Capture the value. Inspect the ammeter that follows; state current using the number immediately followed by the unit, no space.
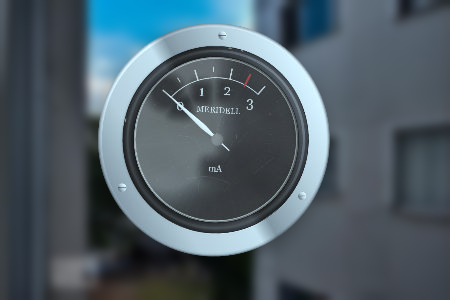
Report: 0mA
